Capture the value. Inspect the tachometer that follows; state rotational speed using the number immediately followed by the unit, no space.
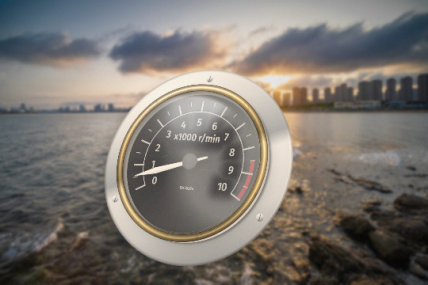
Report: 500rpm
